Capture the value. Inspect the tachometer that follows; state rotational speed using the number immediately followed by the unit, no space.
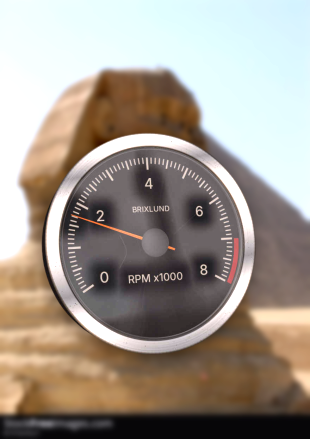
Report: 1700rpm
